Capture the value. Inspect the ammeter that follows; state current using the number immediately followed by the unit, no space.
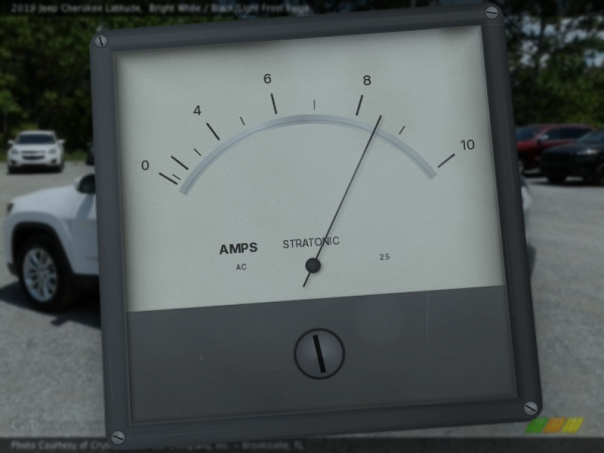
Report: 8.5A
